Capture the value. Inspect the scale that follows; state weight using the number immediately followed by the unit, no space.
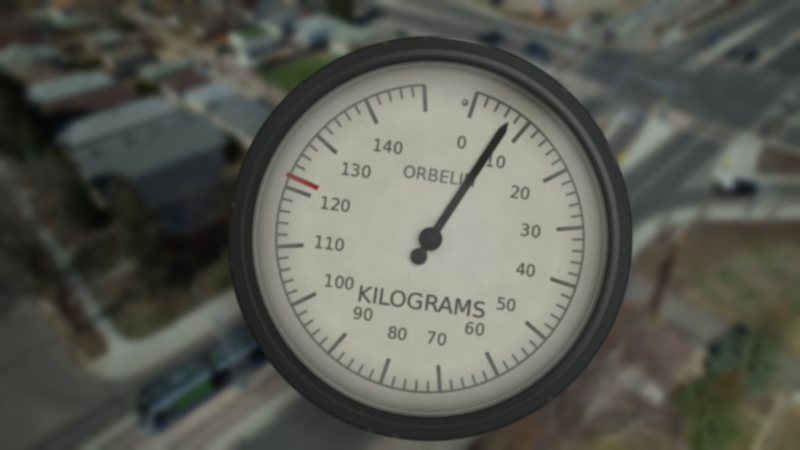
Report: 7kg
